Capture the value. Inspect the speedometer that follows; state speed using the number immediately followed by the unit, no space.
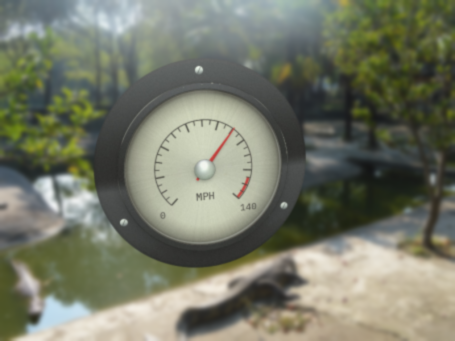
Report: 90mph
